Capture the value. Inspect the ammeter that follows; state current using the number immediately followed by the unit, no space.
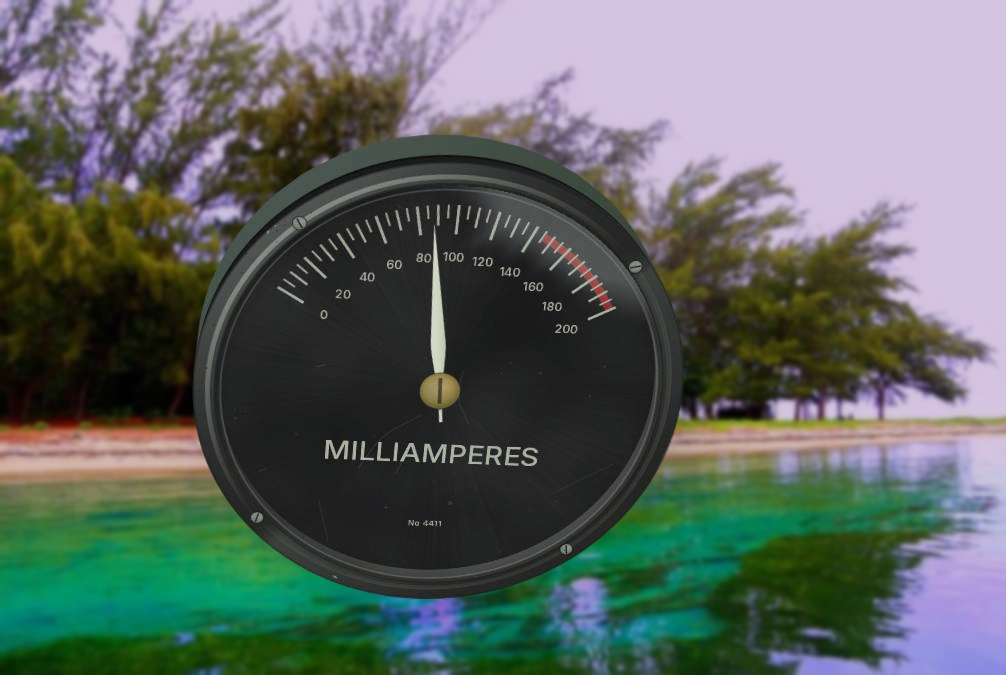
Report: 87.5mA
